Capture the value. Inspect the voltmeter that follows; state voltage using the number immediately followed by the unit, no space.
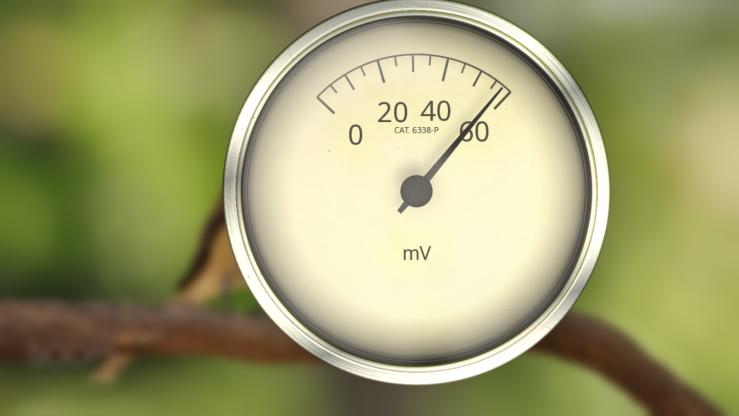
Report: 57.5mV
